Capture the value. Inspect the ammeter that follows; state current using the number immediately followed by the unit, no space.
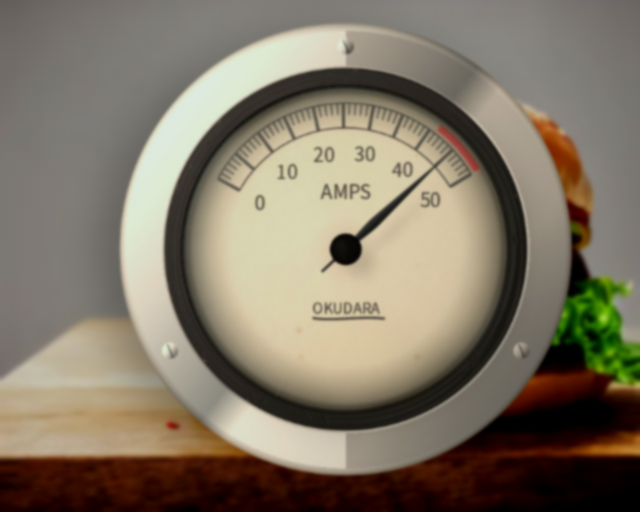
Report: 45A
